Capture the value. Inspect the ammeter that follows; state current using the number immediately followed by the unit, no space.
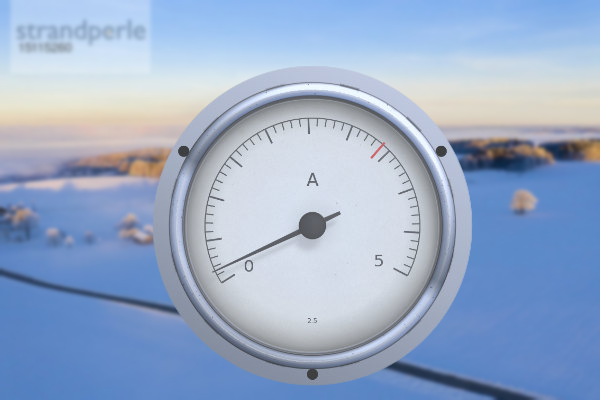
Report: 0.15A
